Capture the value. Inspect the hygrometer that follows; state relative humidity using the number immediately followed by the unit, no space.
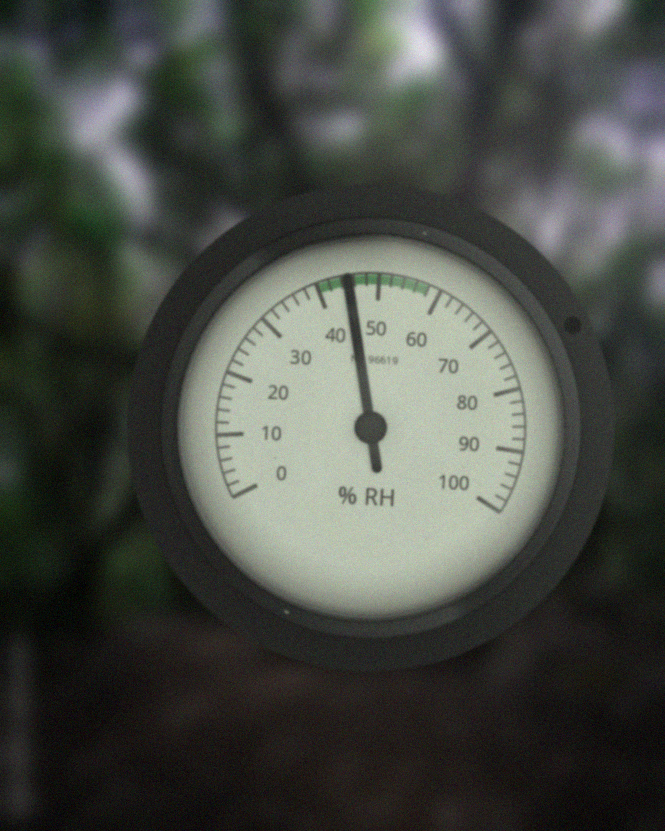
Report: 45%
